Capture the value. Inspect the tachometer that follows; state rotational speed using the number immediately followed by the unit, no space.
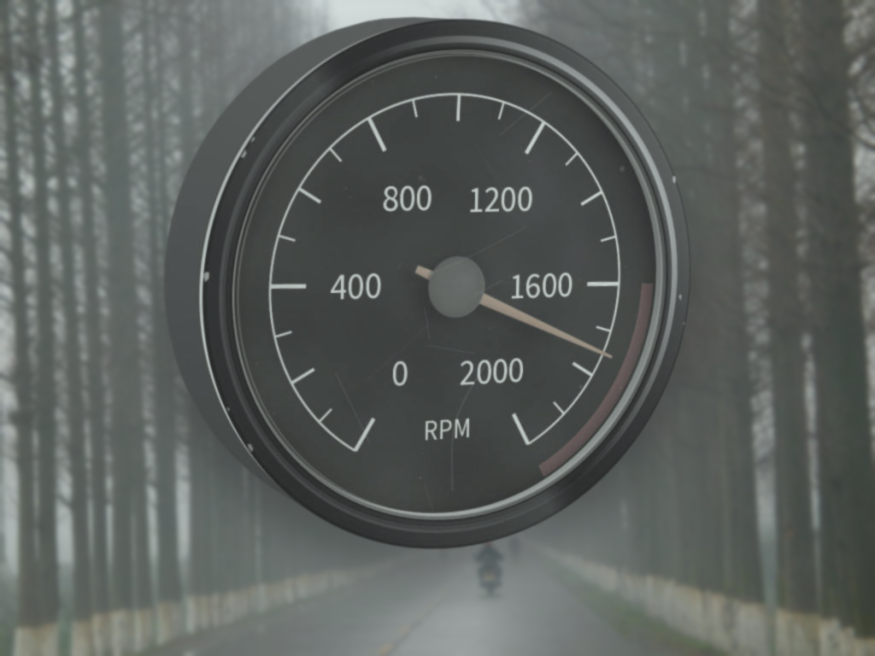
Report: 1750rpm
